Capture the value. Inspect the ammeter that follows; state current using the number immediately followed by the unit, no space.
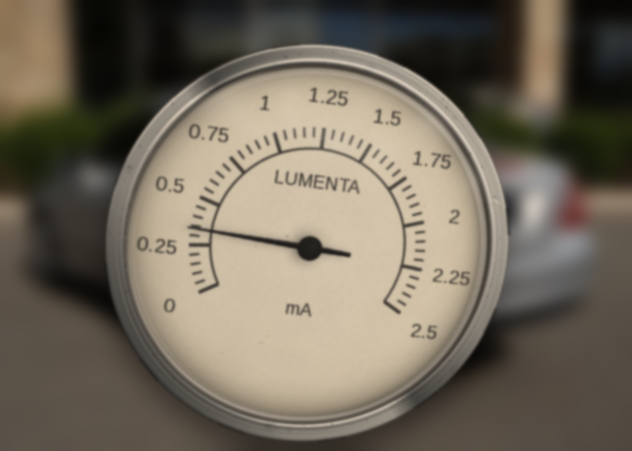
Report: 0.35mA
